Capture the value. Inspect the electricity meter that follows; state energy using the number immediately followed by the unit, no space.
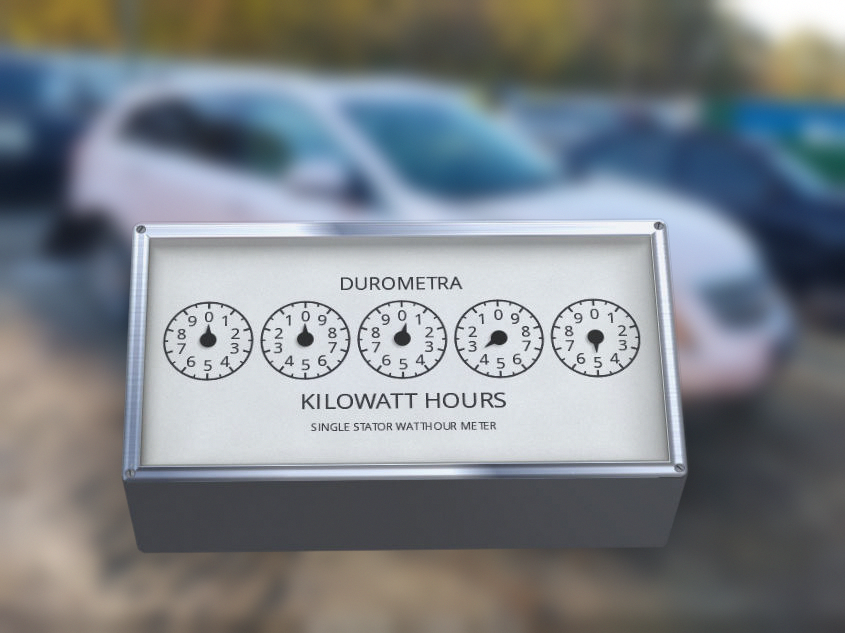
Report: 35kWh
